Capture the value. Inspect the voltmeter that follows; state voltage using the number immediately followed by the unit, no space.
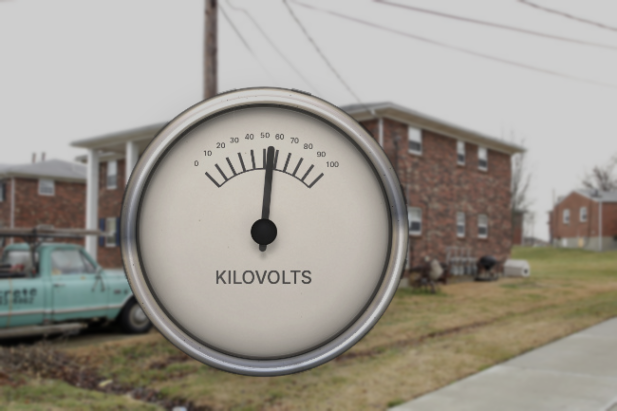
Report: 55kV
